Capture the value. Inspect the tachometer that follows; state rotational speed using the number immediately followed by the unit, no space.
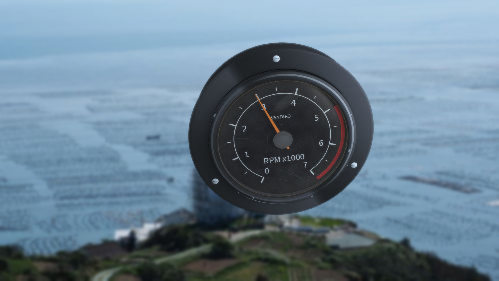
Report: 3000rpm
